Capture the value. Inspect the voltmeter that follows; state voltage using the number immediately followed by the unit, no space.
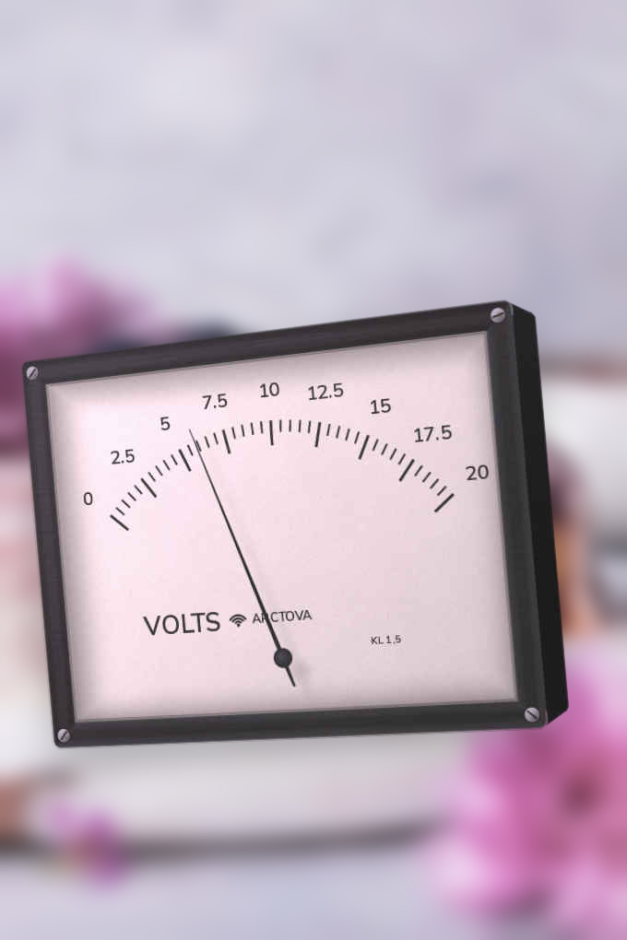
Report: 6V
